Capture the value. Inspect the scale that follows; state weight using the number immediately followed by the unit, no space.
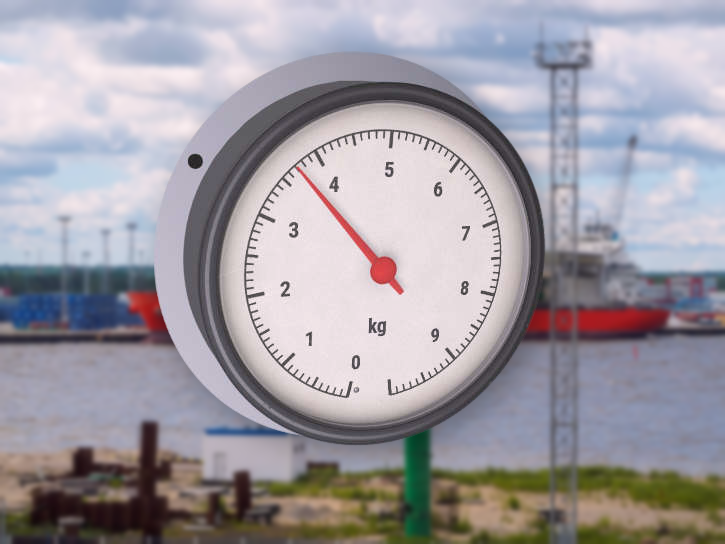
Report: 3.7kg
